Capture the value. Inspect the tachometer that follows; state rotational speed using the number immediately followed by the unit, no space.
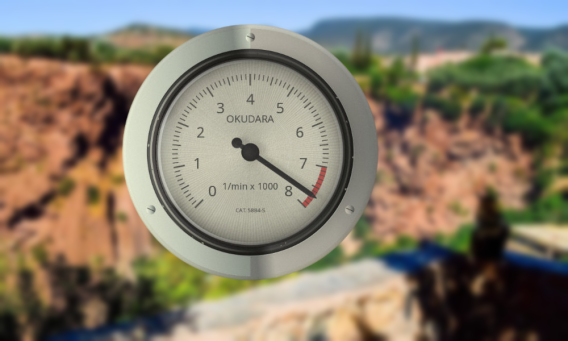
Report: 7700rpm
